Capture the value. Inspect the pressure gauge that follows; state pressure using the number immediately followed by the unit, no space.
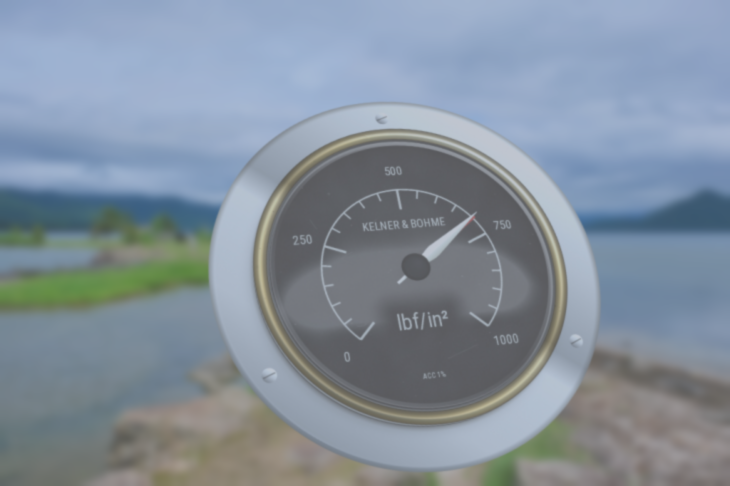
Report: 700psi
